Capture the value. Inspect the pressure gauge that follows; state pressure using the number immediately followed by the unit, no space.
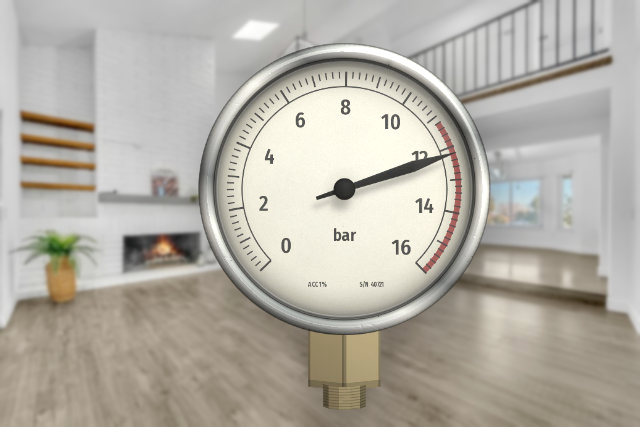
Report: 12.2bar
